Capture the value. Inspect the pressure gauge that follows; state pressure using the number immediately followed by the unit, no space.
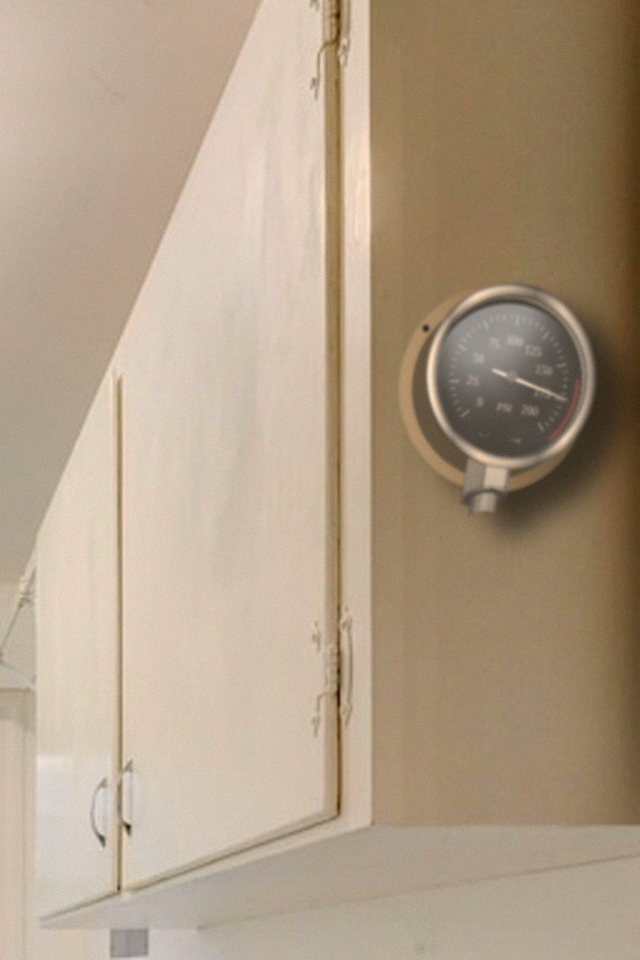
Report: 175psi
